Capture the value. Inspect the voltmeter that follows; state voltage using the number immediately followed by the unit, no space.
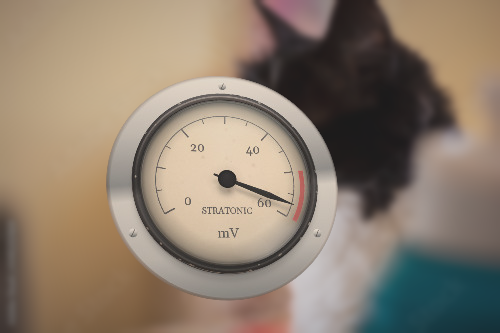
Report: 57.5mV
